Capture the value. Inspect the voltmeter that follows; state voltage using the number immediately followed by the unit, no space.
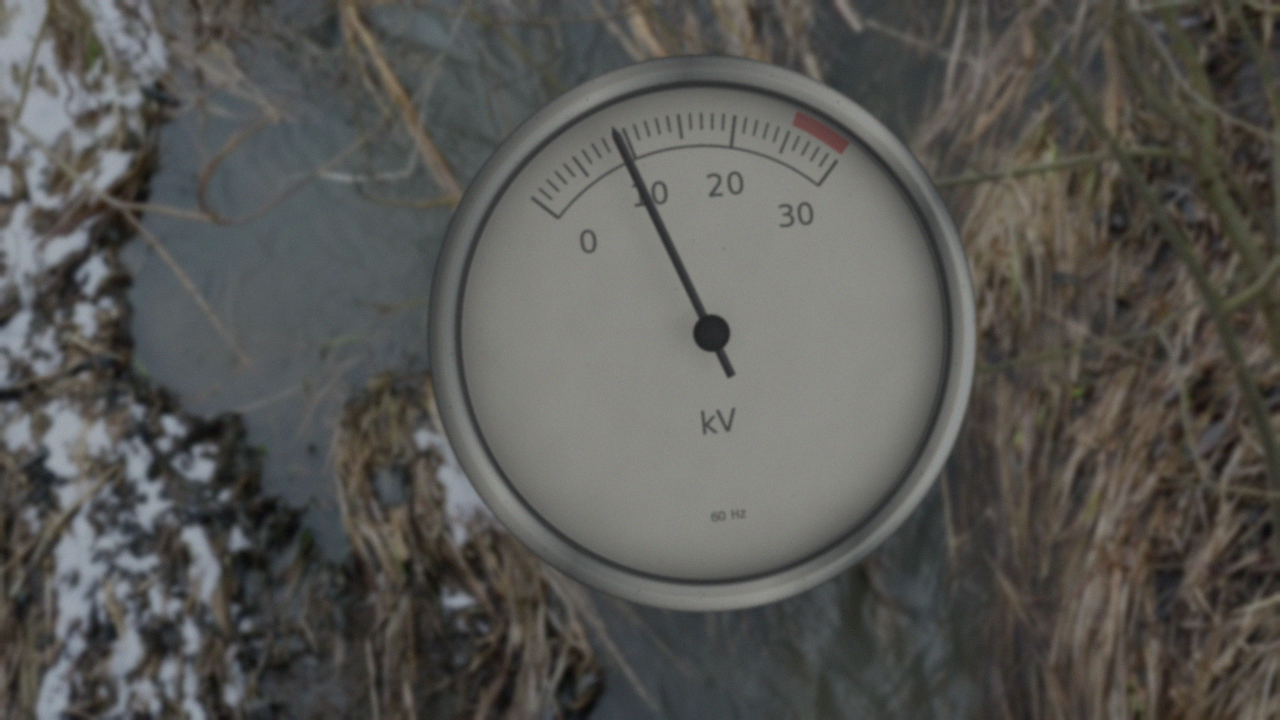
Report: 9kV
